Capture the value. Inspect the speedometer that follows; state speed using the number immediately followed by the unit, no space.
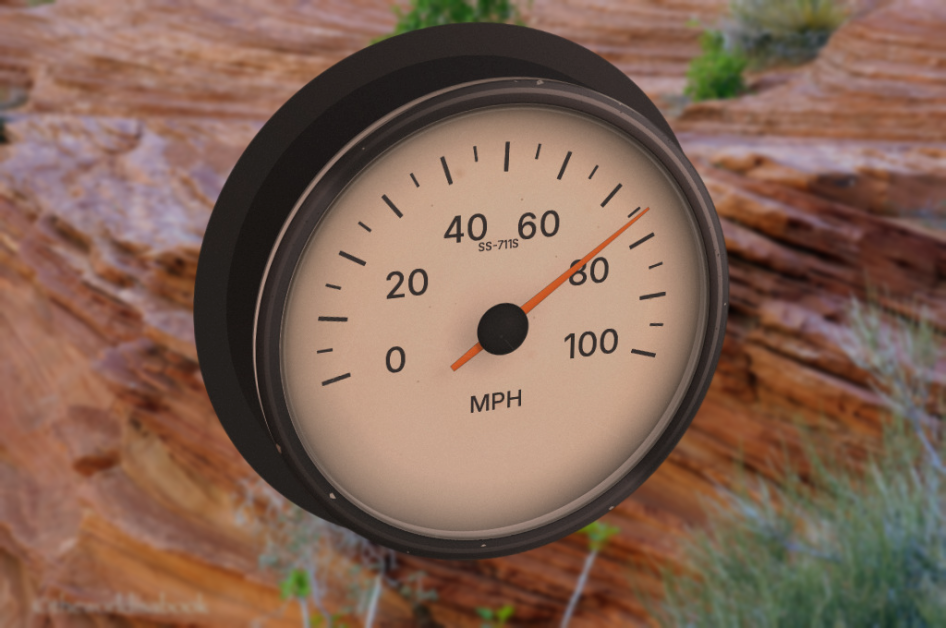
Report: 75mph
